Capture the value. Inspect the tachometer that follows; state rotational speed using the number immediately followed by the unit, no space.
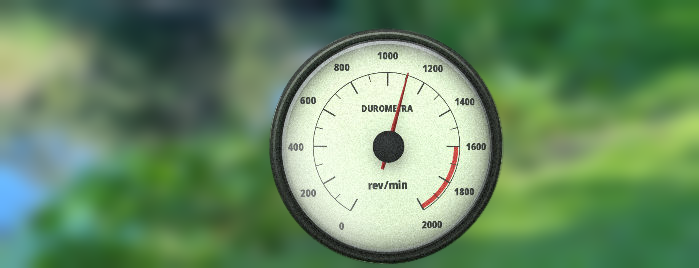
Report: 1100rpm
